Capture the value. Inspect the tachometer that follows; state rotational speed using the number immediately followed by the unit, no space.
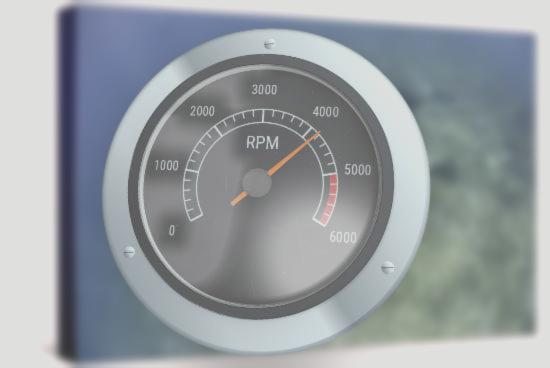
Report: 4200rpm
